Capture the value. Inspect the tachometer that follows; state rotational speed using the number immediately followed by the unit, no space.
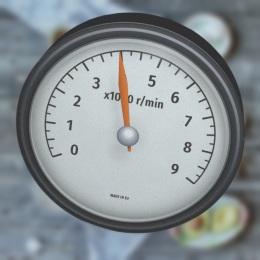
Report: 4000rpm
